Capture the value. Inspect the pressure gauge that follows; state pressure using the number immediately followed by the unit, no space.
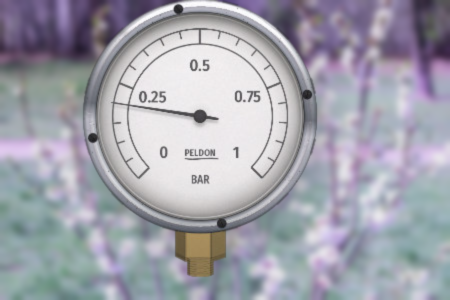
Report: 0.2bar
